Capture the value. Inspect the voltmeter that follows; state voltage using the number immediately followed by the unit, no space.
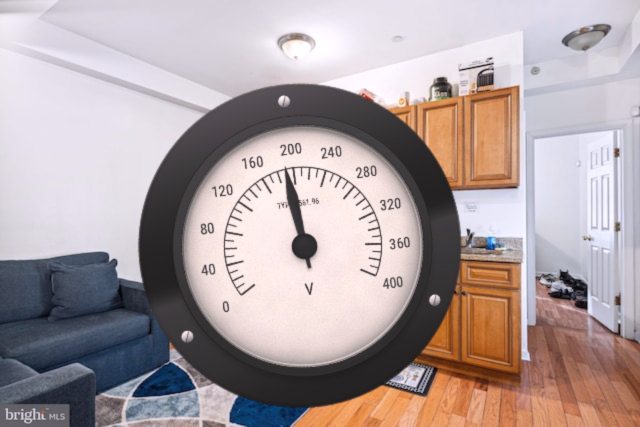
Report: 190V
